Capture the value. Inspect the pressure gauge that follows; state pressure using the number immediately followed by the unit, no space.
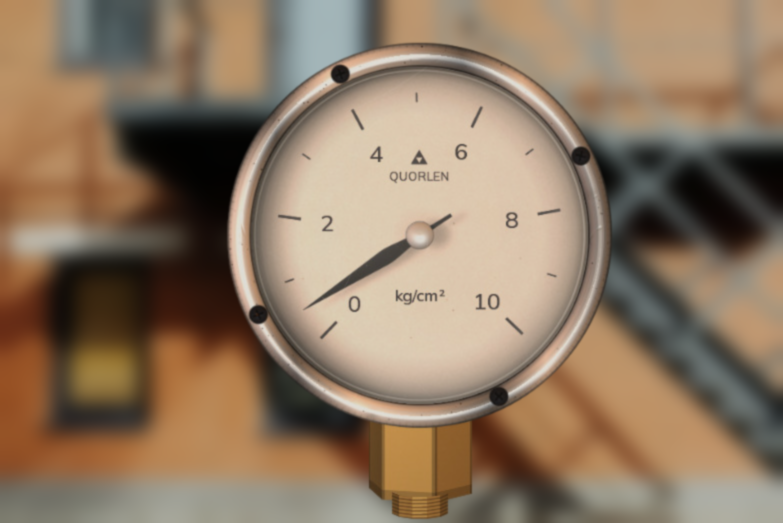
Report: 0.5kg/cm²
